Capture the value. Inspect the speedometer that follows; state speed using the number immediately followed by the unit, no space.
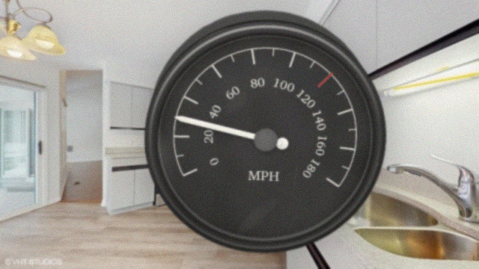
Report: 30mph
